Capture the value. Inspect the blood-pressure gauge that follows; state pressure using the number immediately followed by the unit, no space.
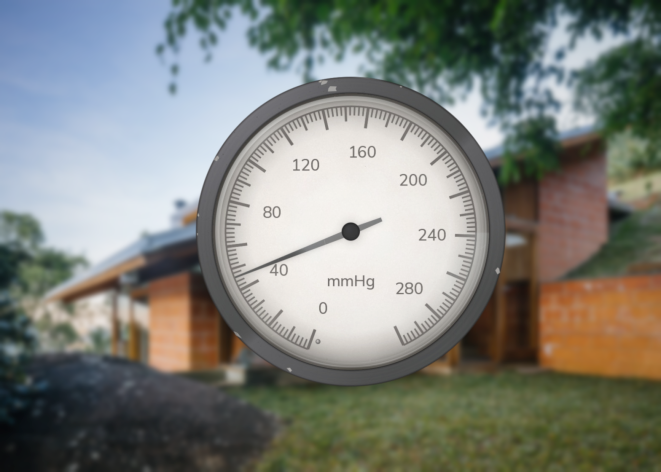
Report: 46mmHg
